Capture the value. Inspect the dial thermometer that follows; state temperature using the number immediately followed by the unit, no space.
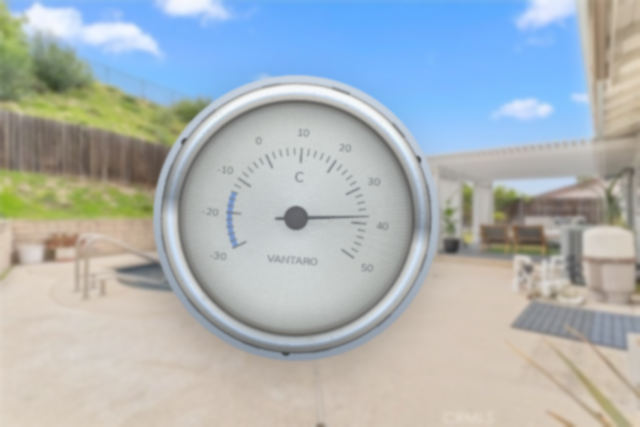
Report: 38°C
